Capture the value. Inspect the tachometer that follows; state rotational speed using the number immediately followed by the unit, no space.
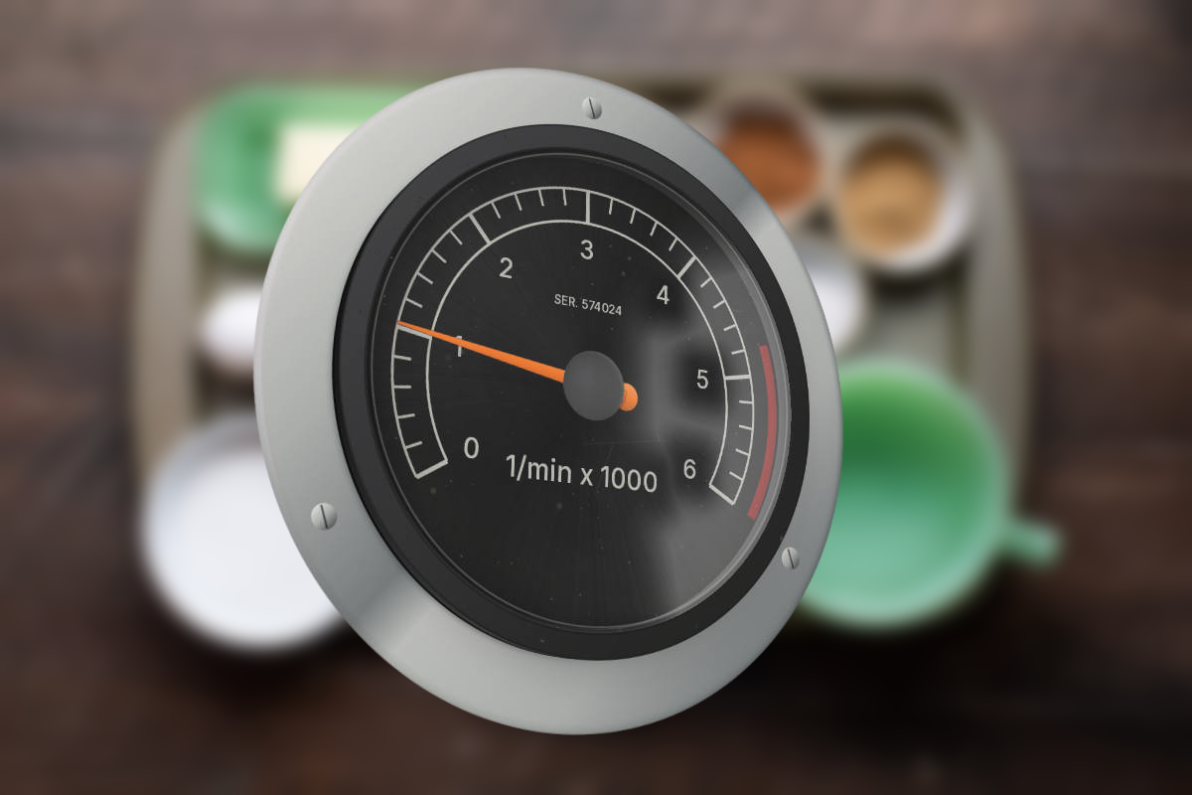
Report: 1000rpm
